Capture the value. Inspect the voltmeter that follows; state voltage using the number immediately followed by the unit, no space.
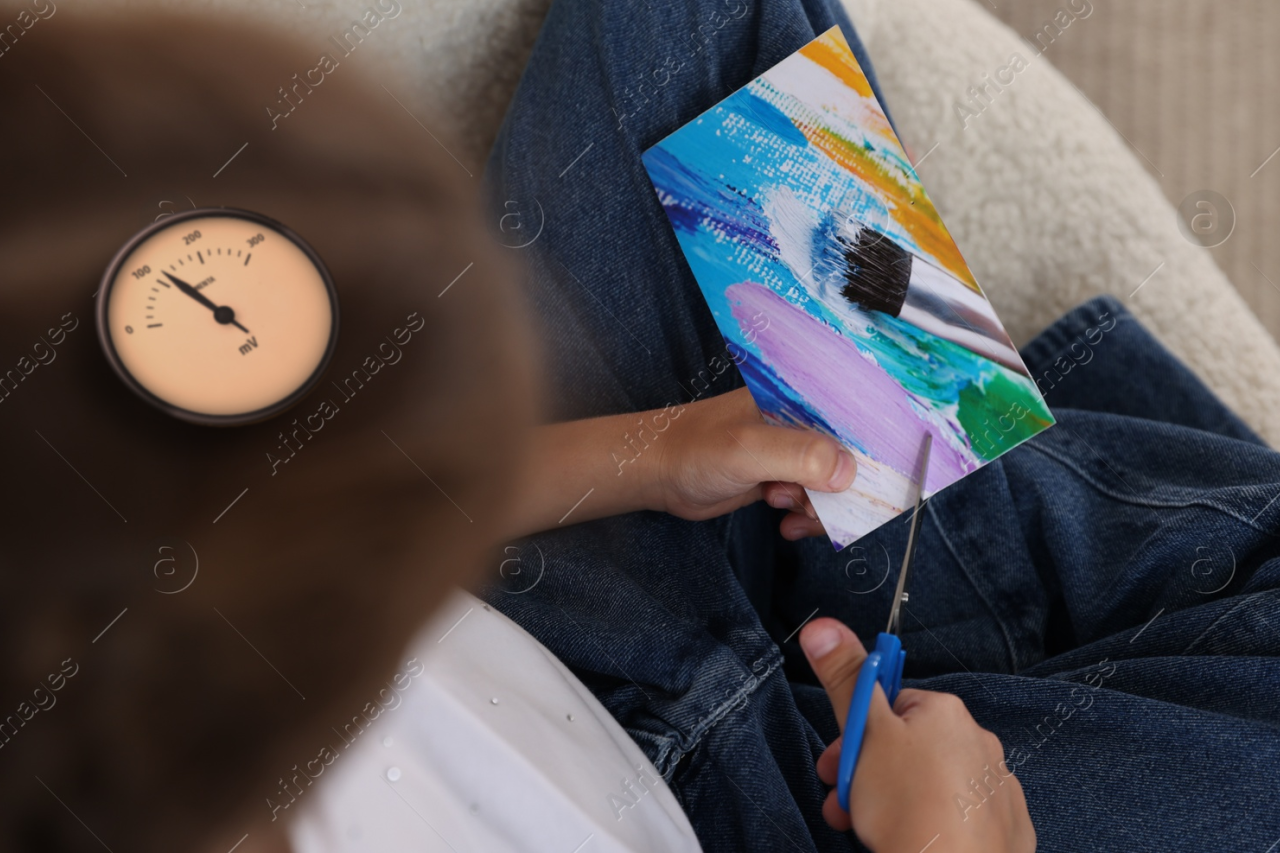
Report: 120mV
